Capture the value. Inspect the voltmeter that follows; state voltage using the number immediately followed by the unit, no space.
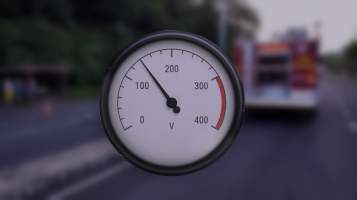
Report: 140V
